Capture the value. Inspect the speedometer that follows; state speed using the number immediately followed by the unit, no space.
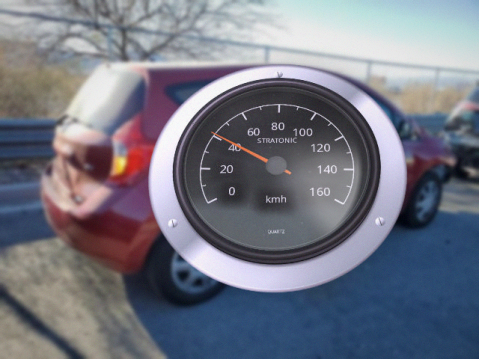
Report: 40km/h
